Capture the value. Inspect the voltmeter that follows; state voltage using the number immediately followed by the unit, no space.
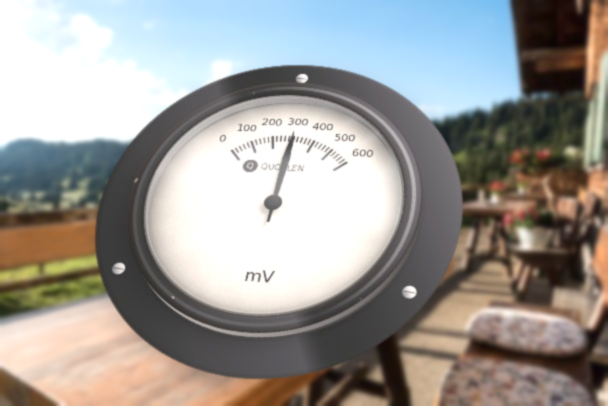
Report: 300mV
